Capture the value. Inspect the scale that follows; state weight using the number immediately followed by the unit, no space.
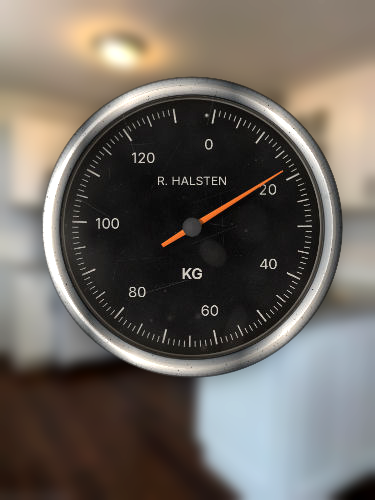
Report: 18kg
